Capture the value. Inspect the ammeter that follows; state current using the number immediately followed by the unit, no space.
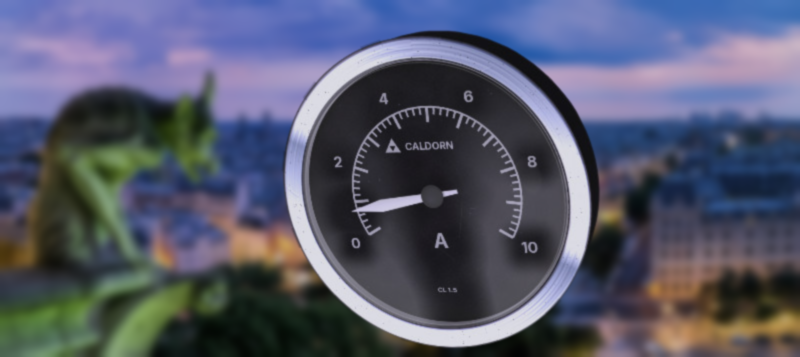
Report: 0.8A
